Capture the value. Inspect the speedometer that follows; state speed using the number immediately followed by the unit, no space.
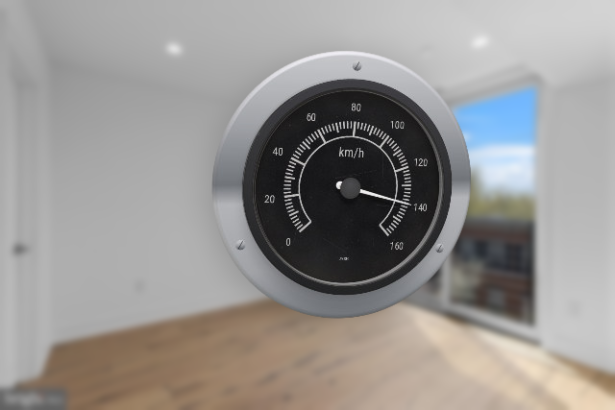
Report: 140km/h
